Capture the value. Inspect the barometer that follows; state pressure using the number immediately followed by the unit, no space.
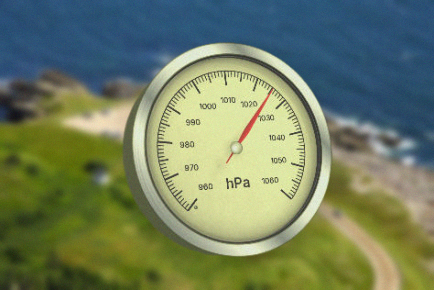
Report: 1025hPa
